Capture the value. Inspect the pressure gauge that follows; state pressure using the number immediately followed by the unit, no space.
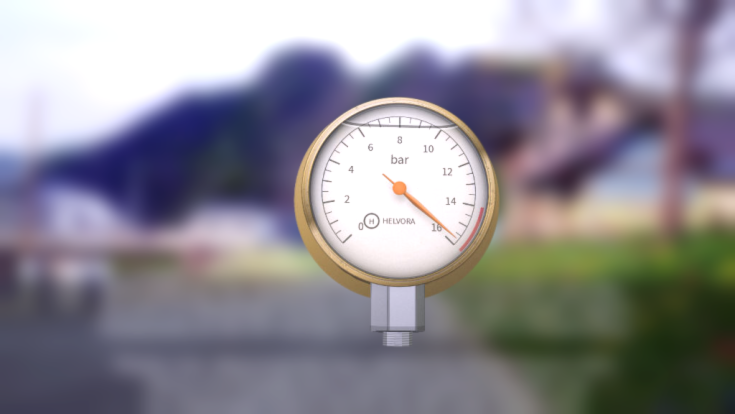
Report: 15.75bar
